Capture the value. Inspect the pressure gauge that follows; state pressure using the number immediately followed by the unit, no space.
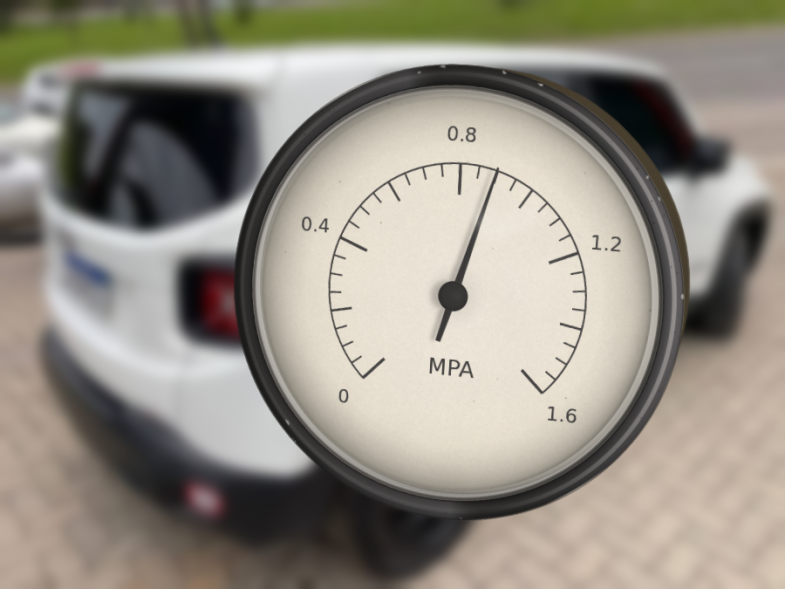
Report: 0.9MPa
